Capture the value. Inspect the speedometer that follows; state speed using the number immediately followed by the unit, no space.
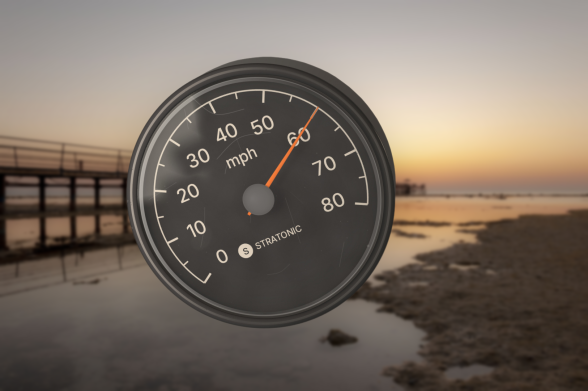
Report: 60mph
